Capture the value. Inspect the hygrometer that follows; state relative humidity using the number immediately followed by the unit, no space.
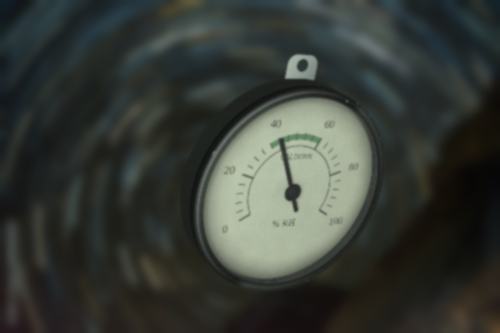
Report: 40%
